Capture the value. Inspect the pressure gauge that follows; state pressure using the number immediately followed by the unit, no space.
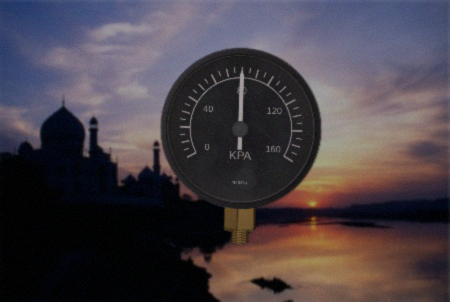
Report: 80kPa
